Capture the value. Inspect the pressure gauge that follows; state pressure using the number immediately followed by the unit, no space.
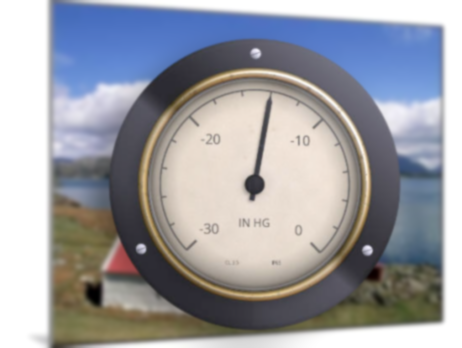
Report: -14inHg
